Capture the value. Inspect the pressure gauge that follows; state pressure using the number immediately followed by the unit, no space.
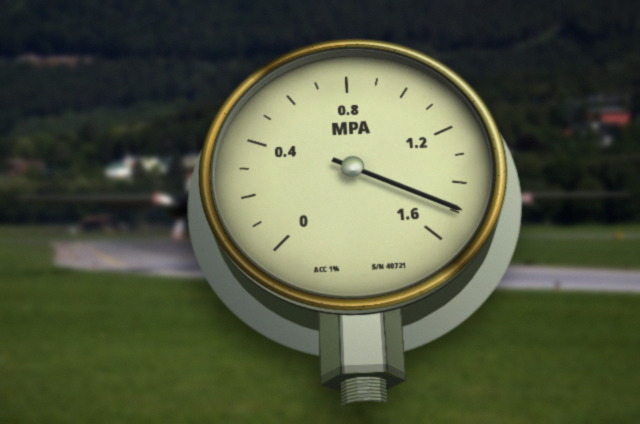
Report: 1.5MPa
